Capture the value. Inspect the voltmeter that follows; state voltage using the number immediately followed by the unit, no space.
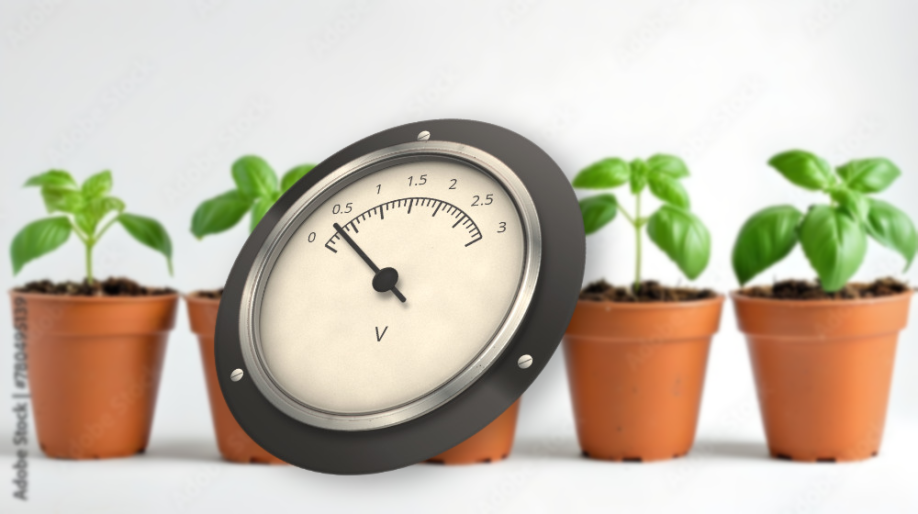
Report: 0.3V
